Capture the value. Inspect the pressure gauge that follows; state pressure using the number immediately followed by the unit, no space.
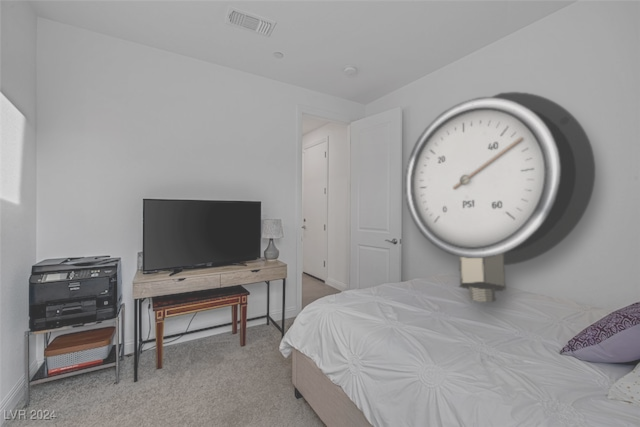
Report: 44psi
